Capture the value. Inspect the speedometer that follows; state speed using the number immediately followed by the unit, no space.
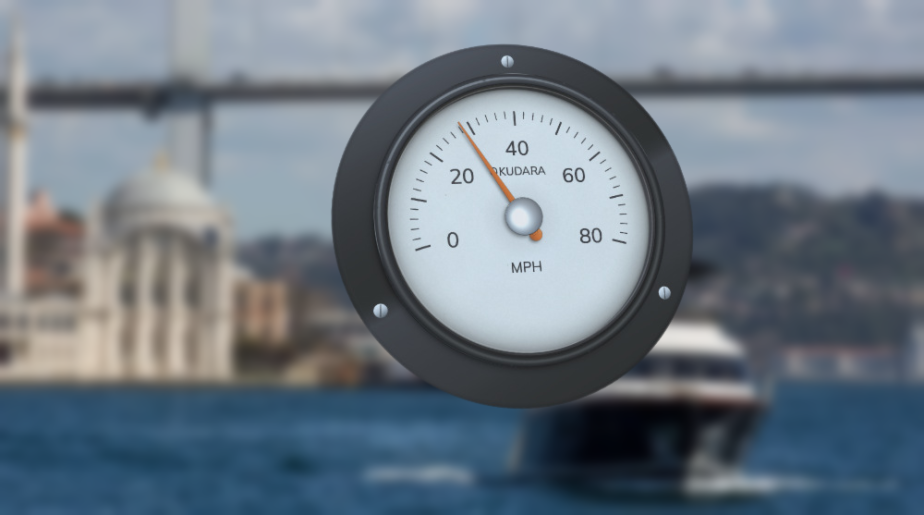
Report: 28mph
